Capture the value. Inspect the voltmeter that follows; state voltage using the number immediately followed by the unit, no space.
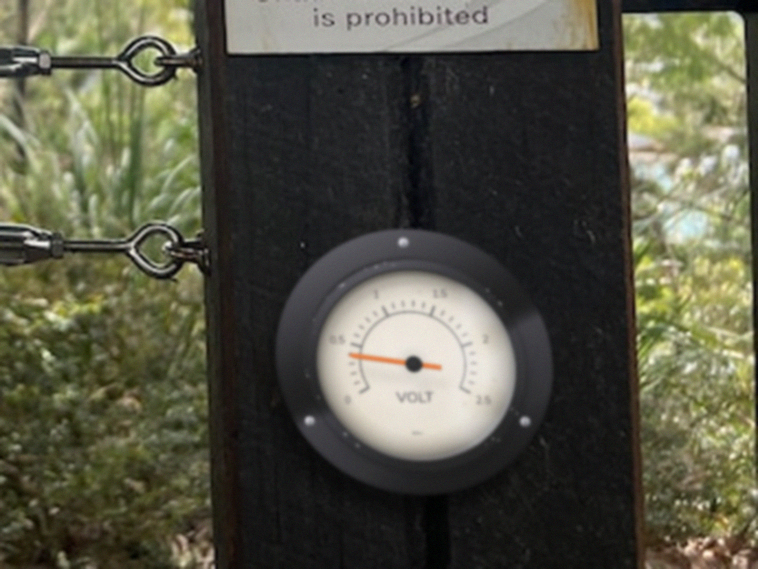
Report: 0.4V
